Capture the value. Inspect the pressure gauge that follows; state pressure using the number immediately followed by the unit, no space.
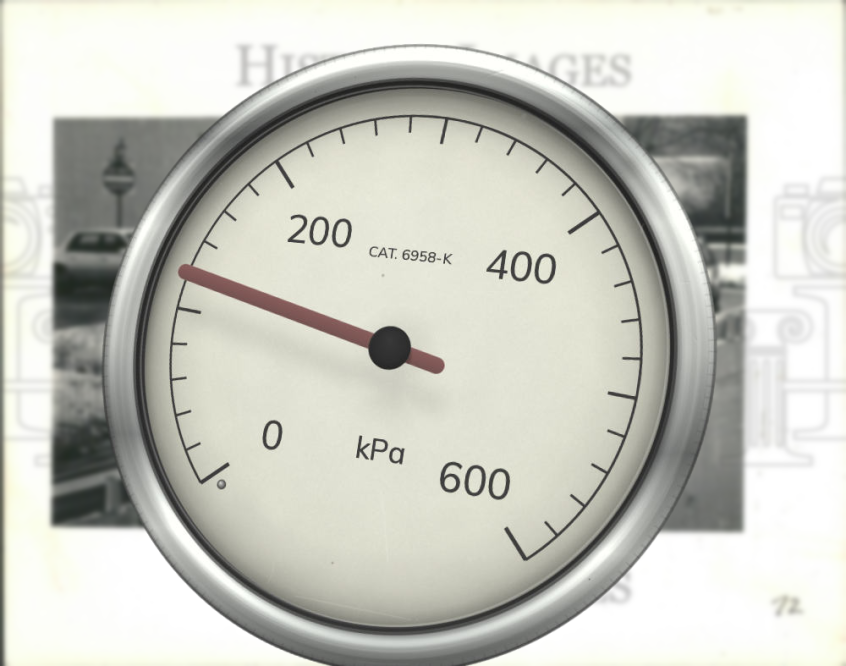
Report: 120kPa
